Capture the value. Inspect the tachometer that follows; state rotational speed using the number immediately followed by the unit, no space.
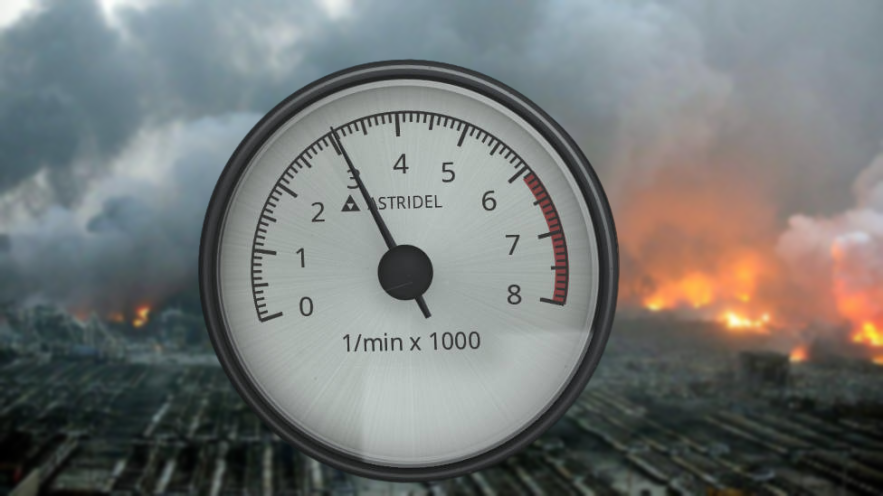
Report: 3100rpm
